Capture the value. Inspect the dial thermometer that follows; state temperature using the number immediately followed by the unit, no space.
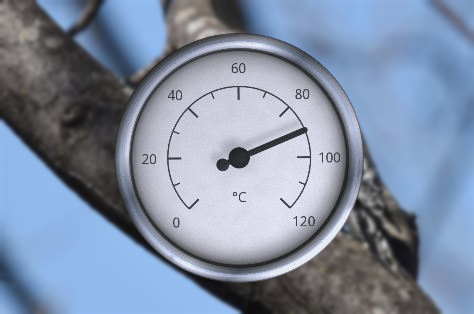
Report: 90°C
